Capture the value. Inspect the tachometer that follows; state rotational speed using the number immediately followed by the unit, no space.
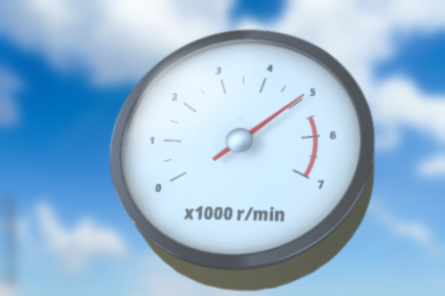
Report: 5000rpm
